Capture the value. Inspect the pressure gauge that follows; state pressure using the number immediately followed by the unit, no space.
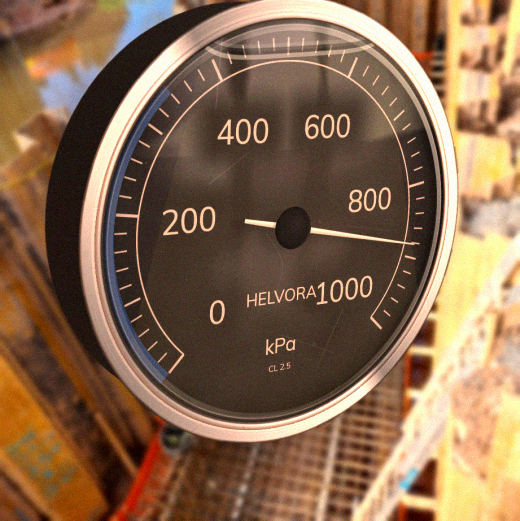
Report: 880kPa
